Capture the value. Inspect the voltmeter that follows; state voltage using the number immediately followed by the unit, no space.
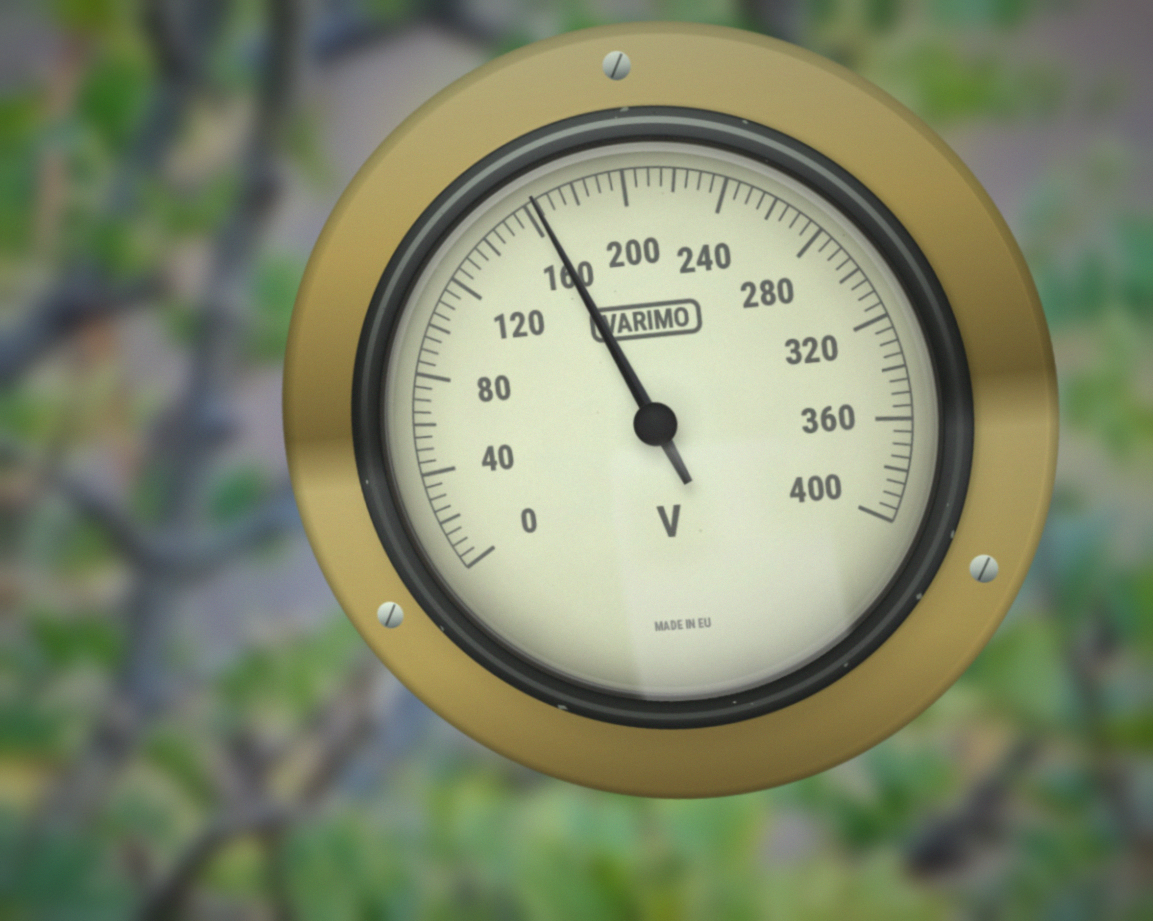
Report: 165V
